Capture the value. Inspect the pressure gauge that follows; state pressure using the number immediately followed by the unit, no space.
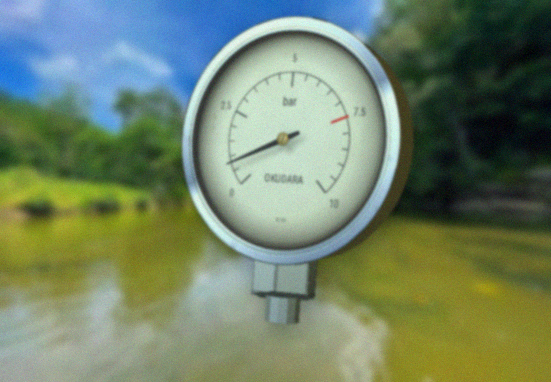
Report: 0.75bar
